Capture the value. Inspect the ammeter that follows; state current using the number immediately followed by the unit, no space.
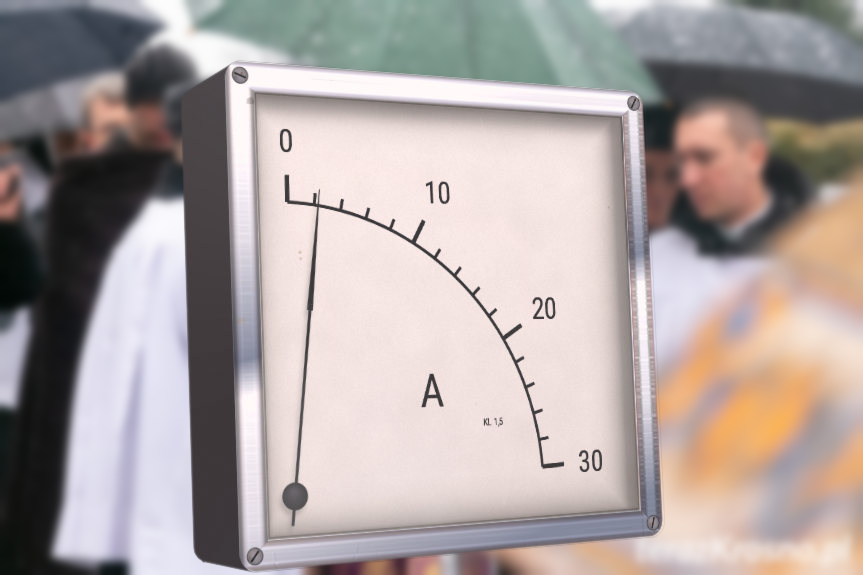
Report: 2A
